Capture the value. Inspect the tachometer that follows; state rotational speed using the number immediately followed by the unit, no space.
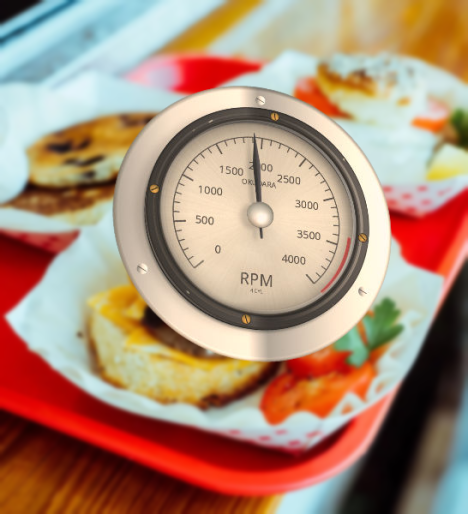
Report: 1900rpm
